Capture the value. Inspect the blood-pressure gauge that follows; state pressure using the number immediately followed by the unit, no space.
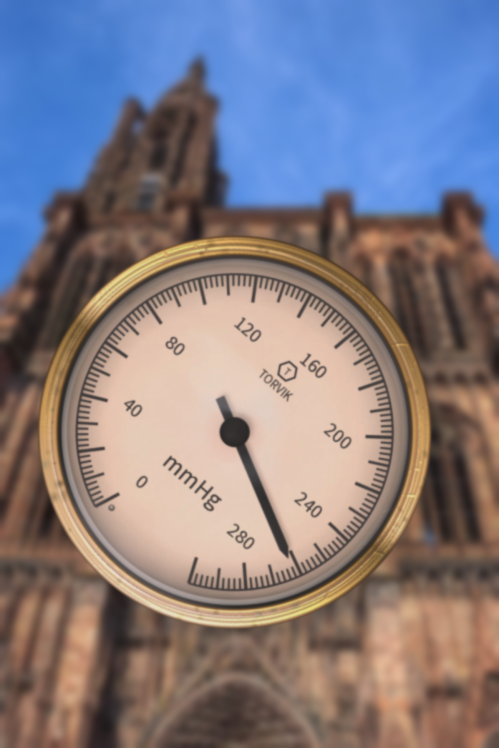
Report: 262mmHg
